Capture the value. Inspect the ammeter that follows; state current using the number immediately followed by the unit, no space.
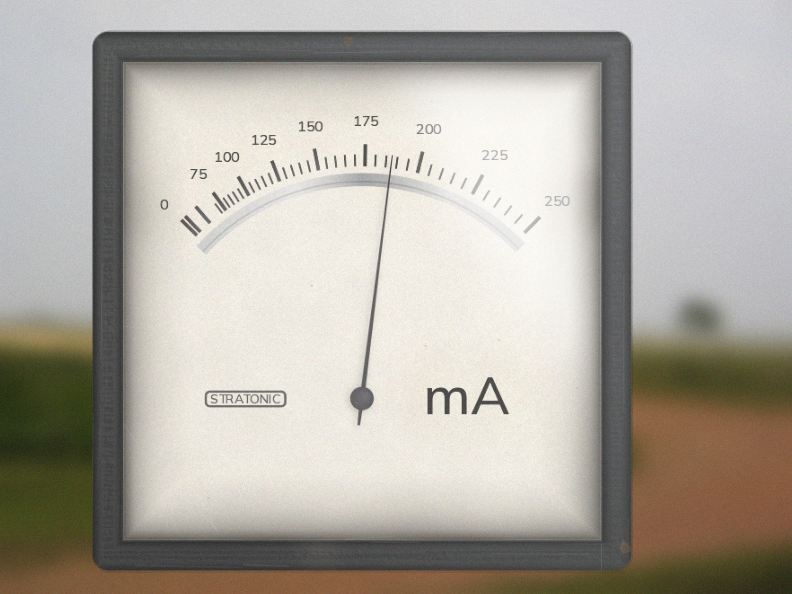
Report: 187.5mA
